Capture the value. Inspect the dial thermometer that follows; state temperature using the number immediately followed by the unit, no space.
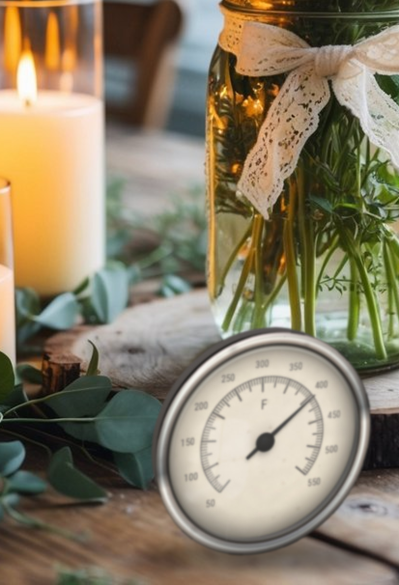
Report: 400°F
